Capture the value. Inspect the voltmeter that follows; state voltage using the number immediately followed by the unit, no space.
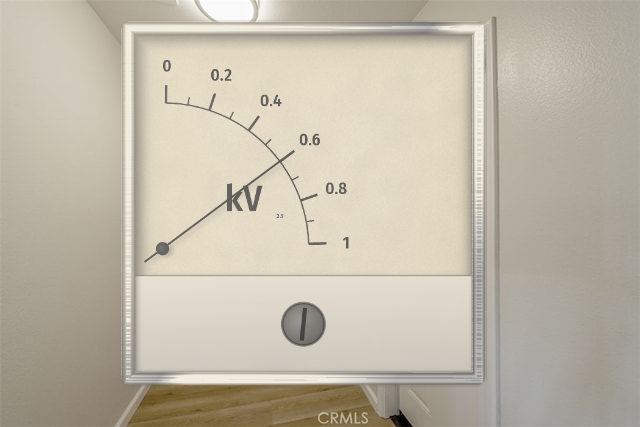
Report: 0.6kV
